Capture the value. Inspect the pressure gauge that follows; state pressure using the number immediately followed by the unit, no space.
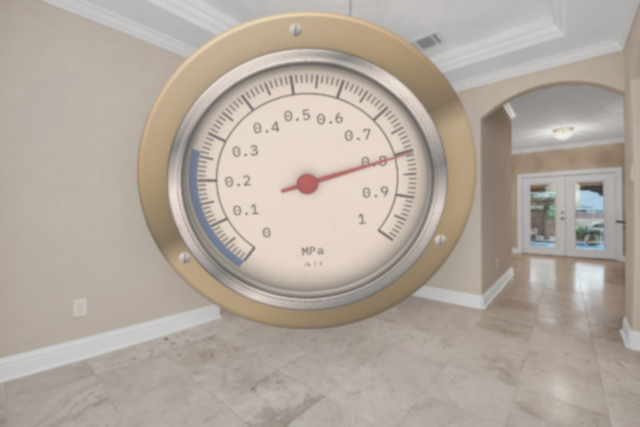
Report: 0.8MPa
